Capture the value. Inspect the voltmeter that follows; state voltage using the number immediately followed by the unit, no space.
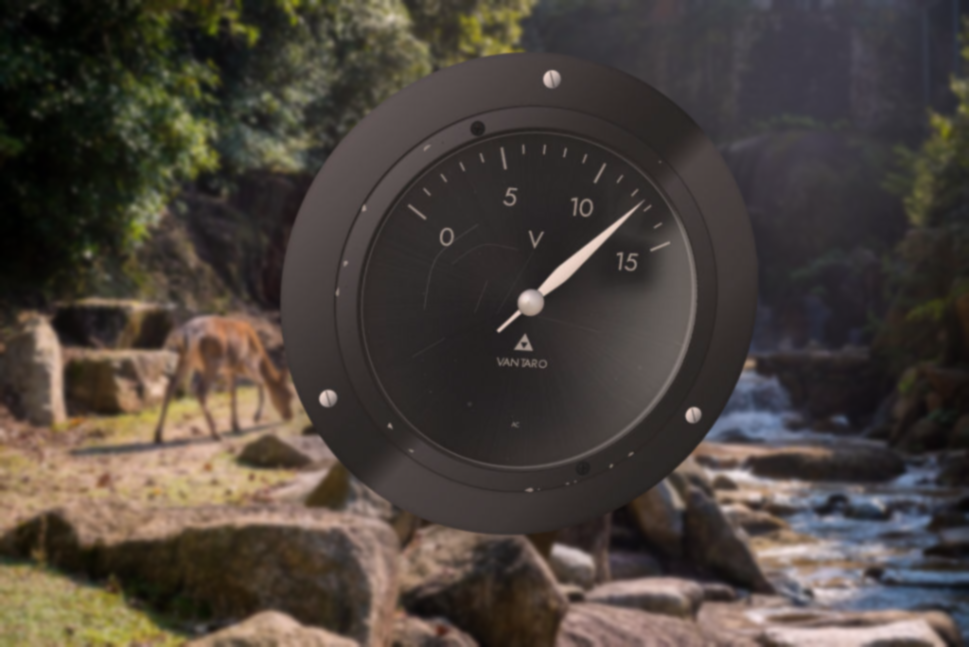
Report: 12.5V
